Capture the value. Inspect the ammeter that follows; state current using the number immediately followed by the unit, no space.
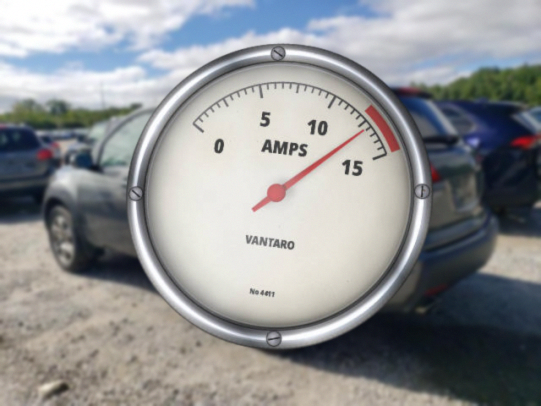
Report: 13A
